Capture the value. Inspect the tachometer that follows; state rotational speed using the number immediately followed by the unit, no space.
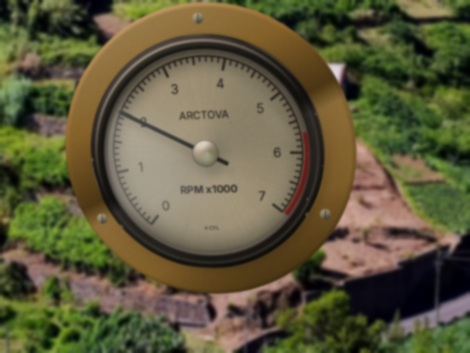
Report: 2000rpm
